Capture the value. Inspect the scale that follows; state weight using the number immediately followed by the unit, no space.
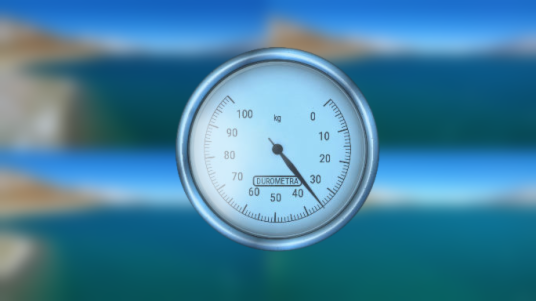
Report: 35kg
